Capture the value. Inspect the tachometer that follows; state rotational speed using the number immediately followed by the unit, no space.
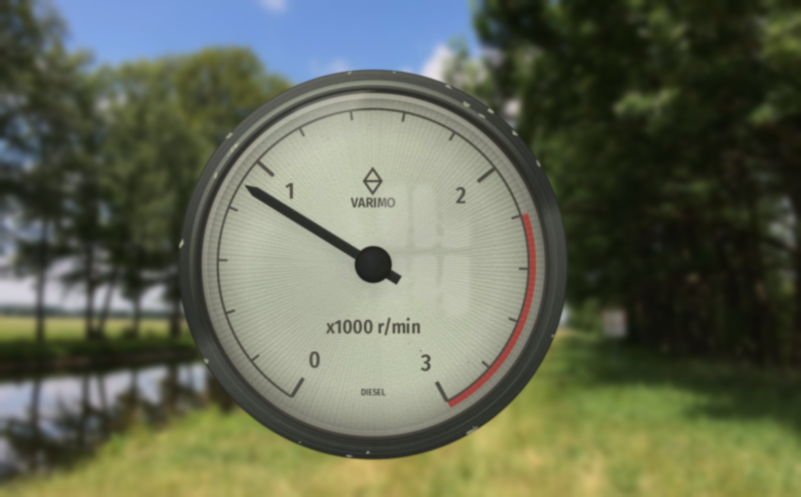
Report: 900rpm
